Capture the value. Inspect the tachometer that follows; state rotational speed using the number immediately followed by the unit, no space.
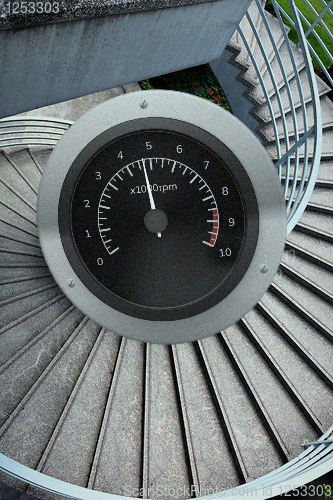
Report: 4750rpm
